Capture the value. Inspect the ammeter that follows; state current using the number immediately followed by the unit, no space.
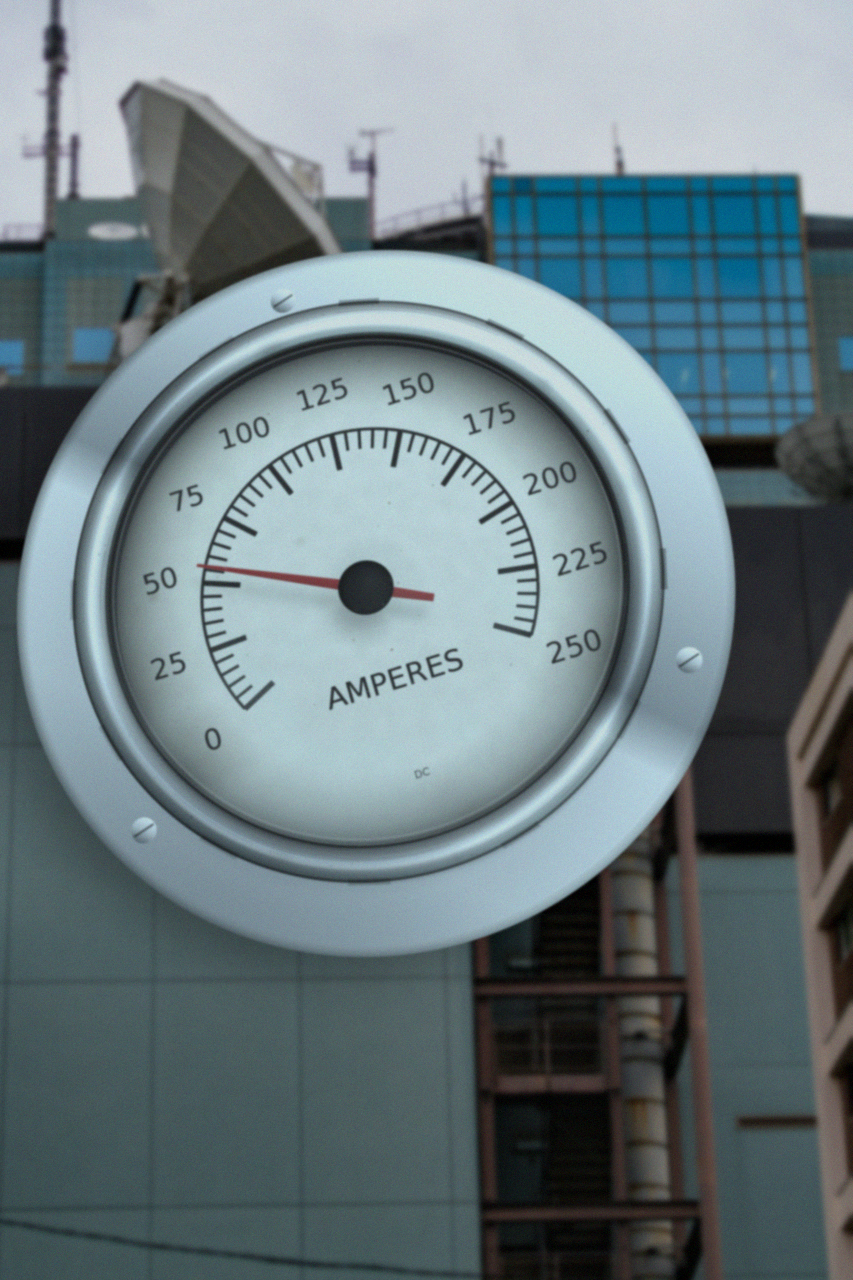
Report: 55A
